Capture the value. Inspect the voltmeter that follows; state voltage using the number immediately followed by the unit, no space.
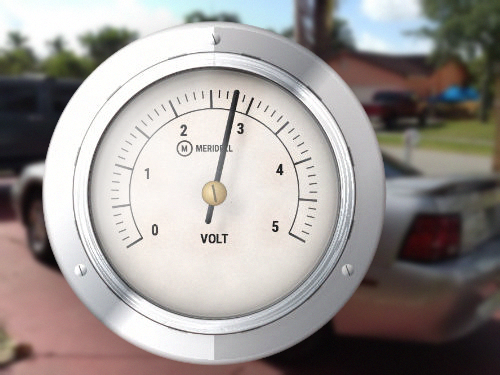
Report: 2.8V
